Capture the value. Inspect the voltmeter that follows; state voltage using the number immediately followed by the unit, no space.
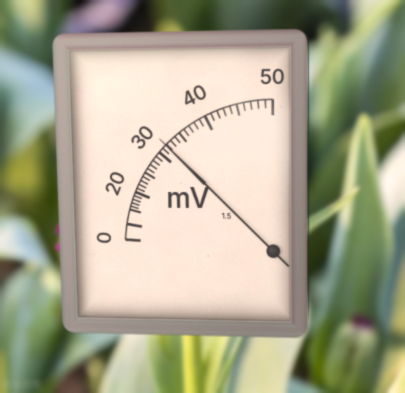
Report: 32mV
